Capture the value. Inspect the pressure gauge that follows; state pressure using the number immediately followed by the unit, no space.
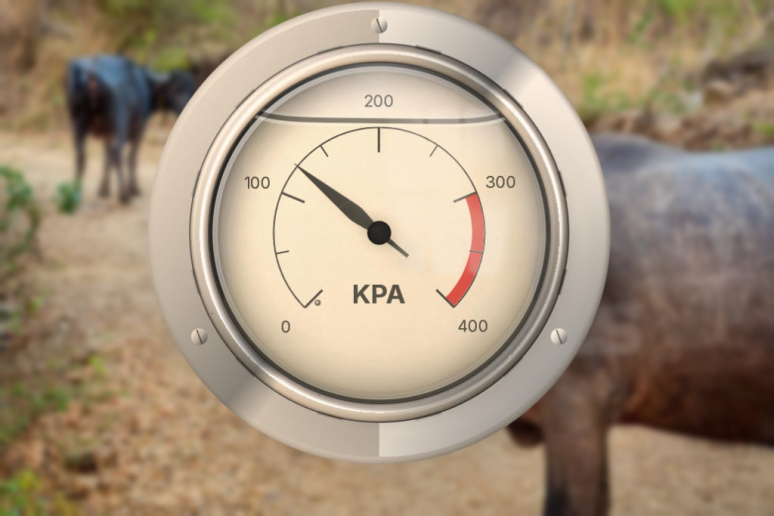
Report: 125kPa
